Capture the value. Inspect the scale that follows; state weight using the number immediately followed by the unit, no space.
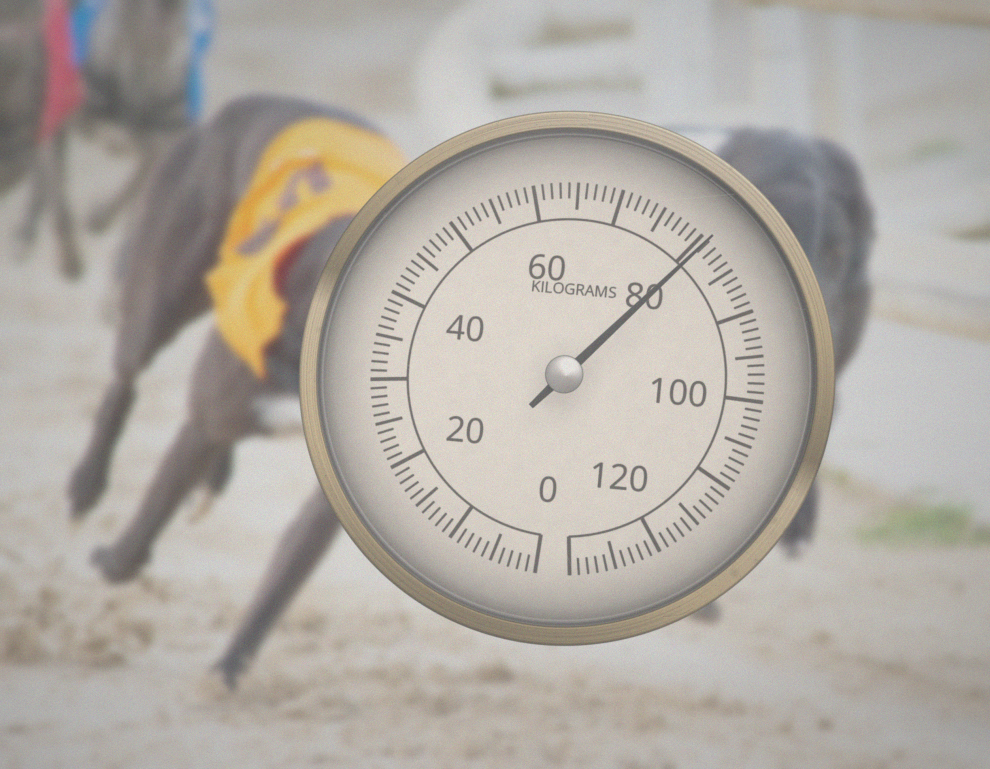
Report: 81kg
